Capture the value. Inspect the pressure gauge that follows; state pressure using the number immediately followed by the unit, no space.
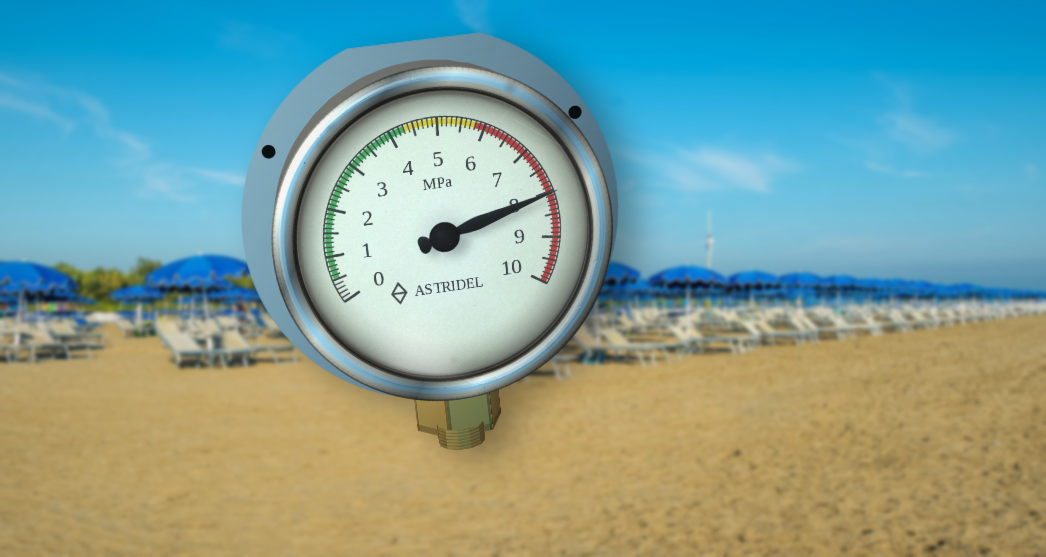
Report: 8MPa
